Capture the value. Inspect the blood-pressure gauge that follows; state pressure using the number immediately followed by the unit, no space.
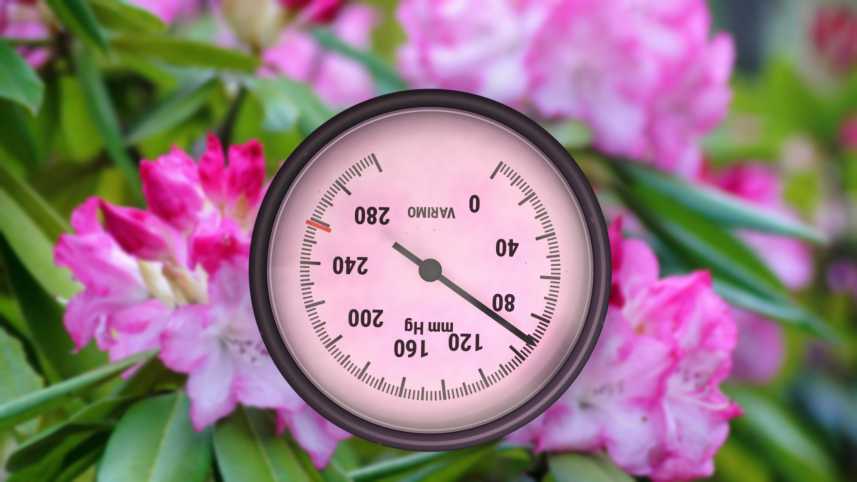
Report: 92mmHg
